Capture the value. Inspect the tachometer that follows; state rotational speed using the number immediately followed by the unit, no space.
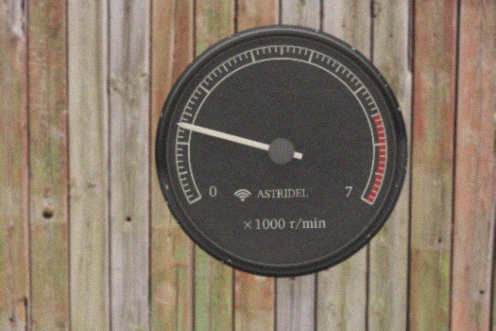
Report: 1300rpm
